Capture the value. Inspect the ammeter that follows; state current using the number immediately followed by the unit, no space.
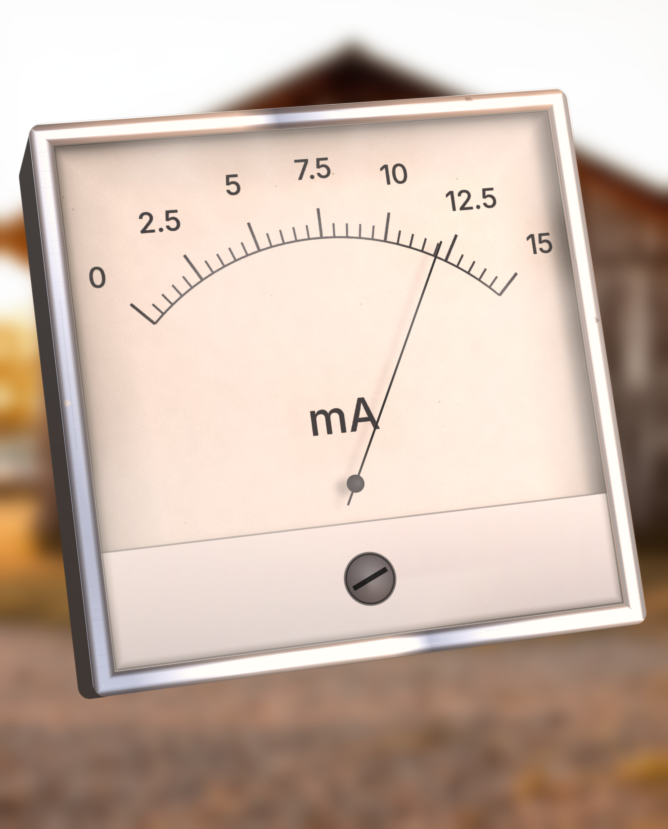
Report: 12mA
